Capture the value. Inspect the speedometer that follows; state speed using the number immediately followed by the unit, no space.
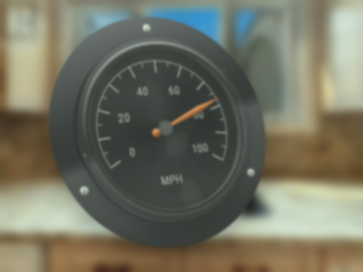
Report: 77.5mph
